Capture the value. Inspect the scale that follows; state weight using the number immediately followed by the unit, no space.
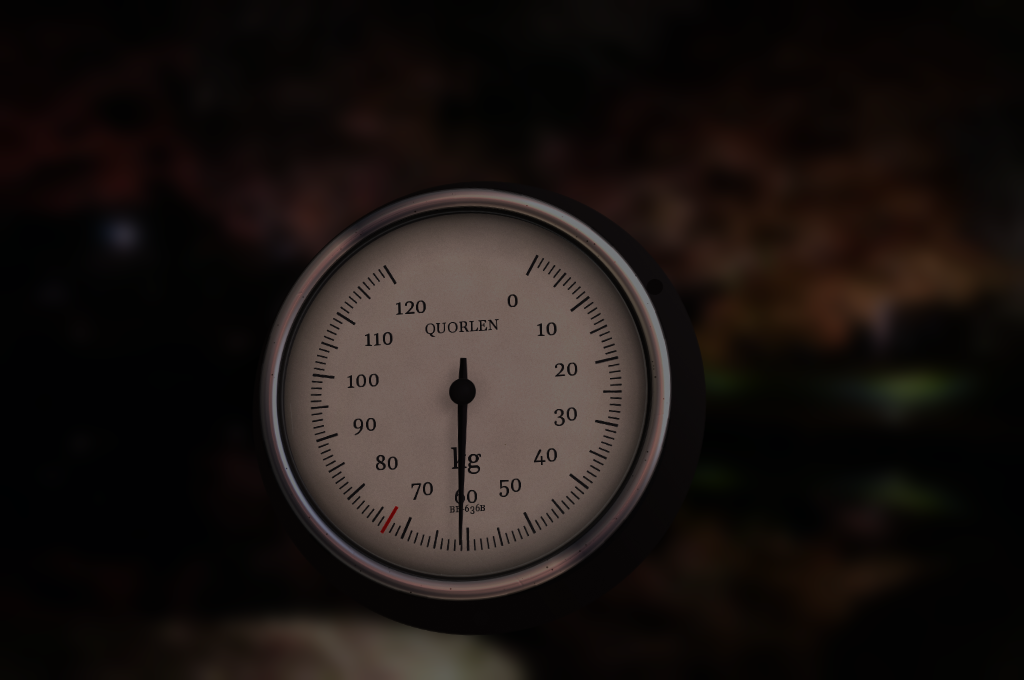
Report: 61kg
